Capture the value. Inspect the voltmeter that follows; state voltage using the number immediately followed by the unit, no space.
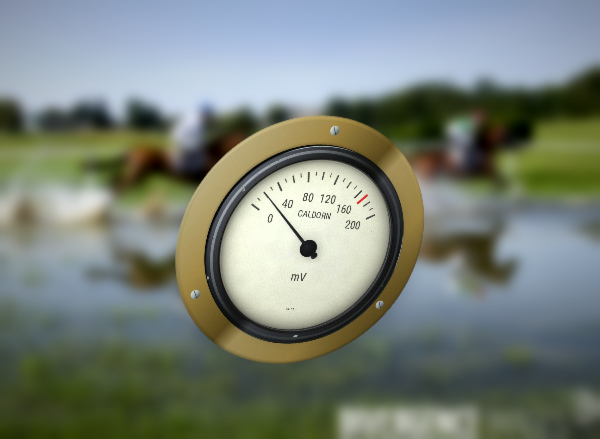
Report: 20mV
